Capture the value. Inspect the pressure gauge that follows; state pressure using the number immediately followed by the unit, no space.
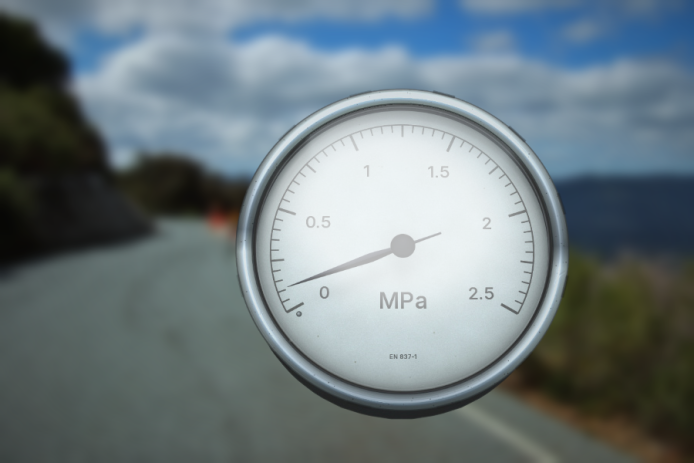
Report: 0.1MPa
